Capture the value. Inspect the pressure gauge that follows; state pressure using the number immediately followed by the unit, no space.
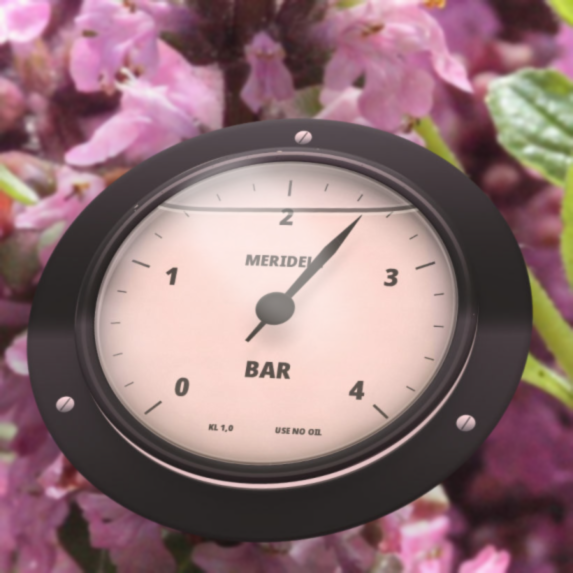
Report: 2.5bar
